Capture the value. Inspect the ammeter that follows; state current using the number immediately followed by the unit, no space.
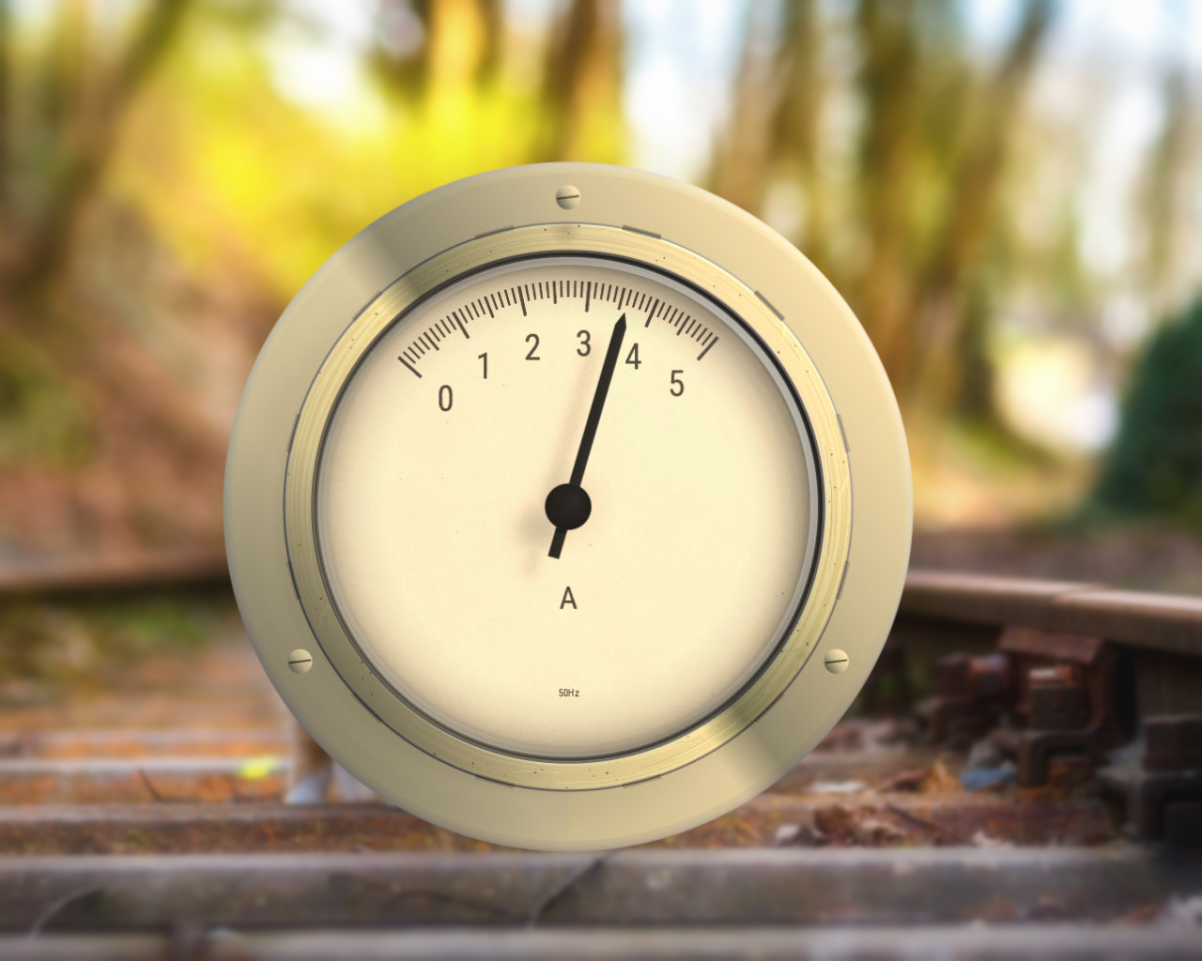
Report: 3.6A
